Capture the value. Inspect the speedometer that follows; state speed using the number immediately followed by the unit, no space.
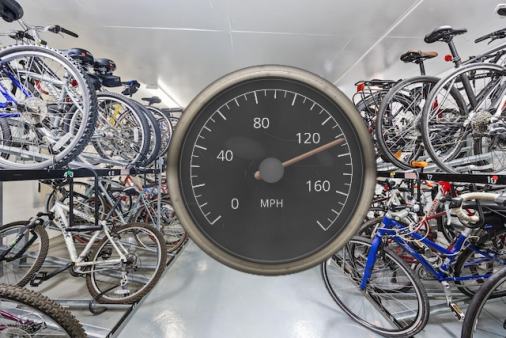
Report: 132.5mph
